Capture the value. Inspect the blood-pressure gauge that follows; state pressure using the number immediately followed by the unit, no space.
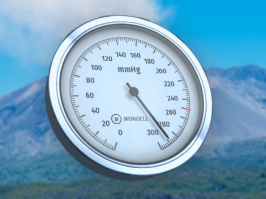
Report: 290mmHg
